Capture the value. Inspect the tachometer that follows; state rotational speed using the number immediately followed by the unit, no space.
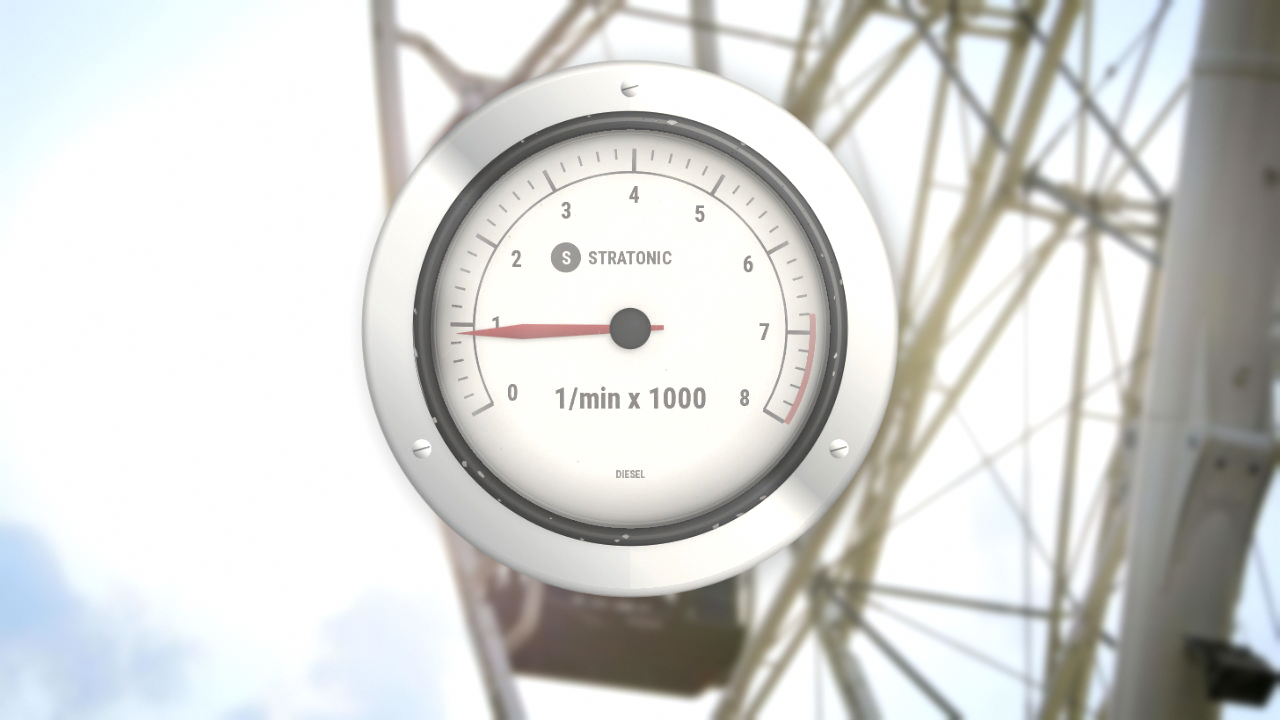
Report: 900rpm
